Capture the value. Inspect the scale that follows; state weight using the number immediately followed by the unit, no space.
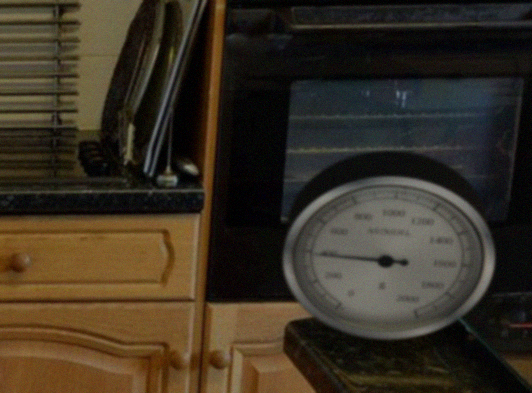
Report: 400g
